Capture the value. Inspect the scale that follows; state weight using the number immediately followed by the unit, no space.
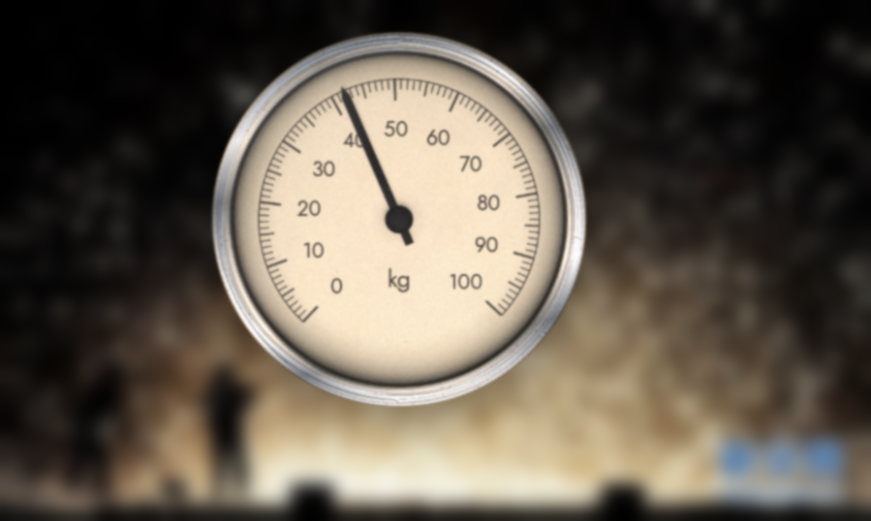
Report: 42kg
